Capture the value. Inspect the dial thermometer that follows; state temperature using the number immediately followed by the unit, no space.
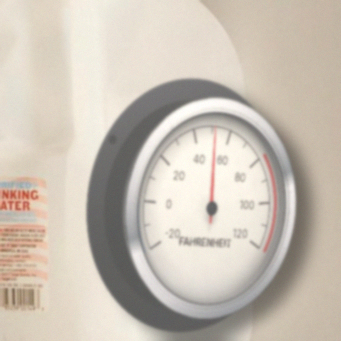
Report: 50°F
